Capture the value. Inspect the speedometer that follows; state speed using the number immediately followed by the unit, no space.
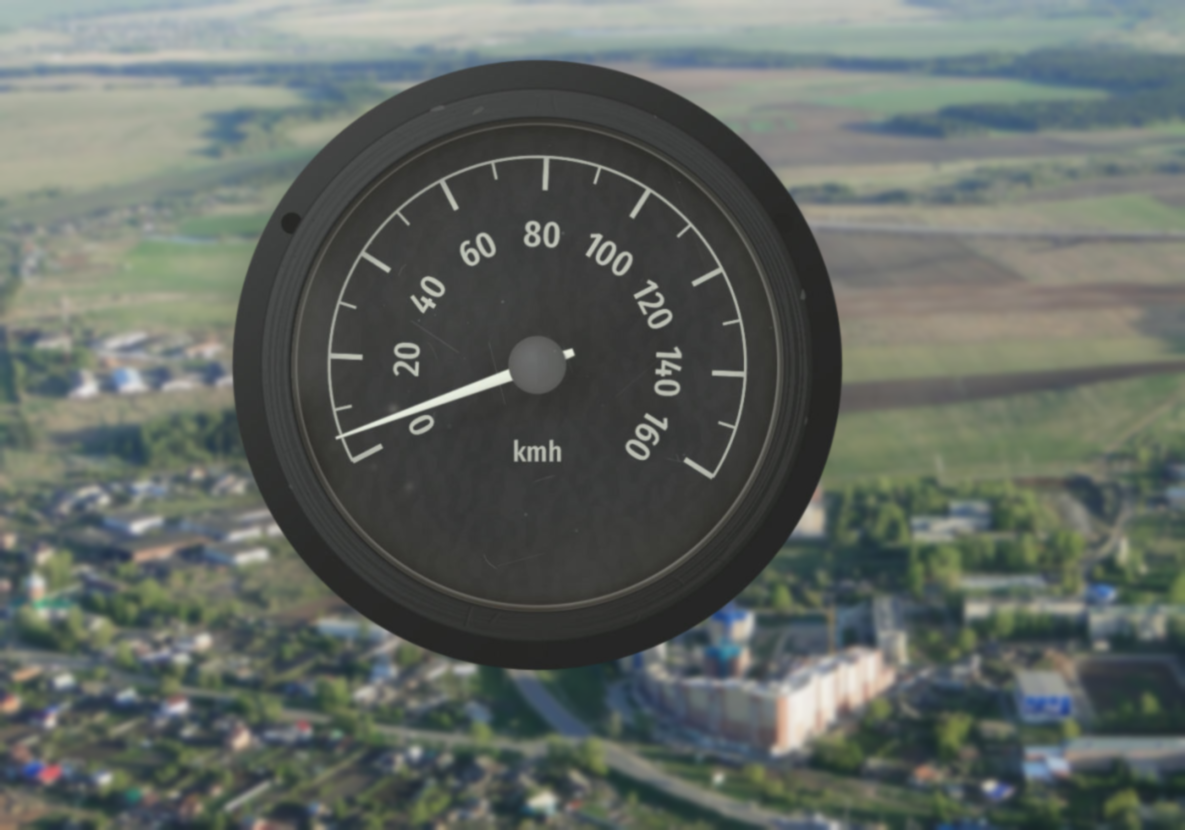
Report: 5km/h
